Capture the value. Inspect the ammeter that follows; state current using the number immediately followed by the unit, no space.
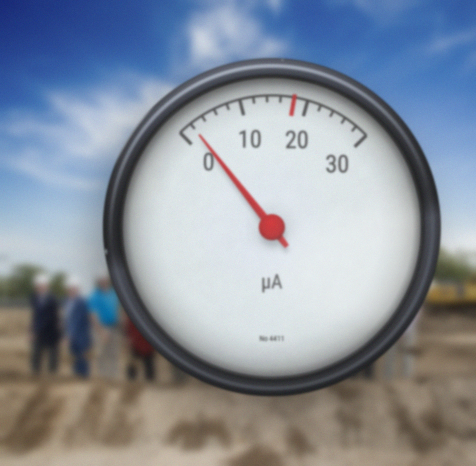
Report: 2µA
